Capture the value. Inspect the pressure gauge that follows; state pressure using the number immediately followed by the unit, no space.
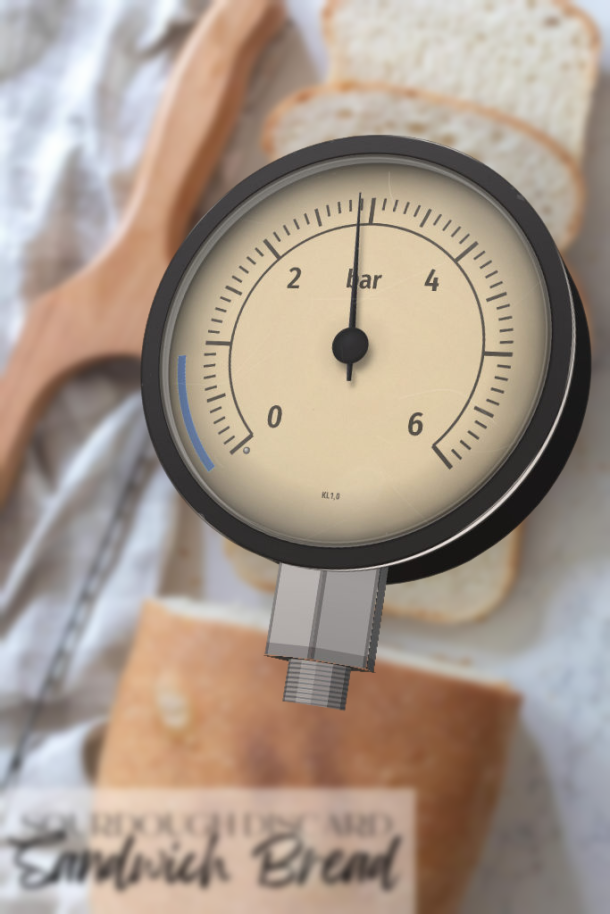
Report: 2.9bar
